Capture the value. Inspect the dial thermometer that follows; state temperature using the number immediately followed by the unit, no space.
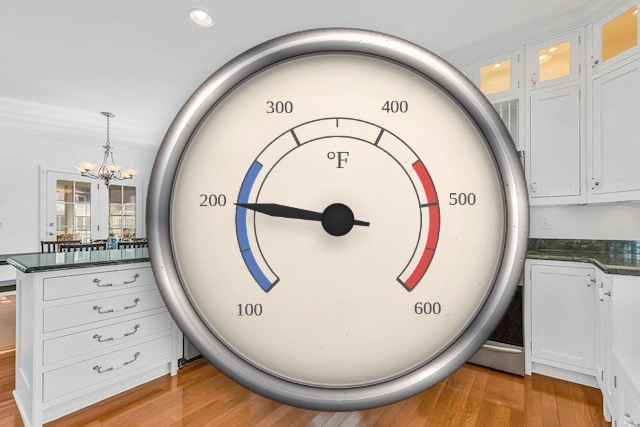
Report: 200°F
